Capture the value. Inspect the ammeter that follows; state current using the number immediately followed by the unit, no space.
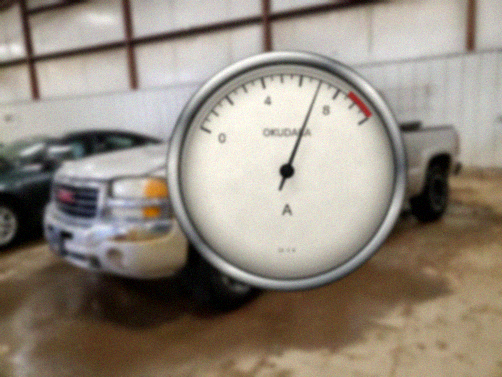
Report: 7A
